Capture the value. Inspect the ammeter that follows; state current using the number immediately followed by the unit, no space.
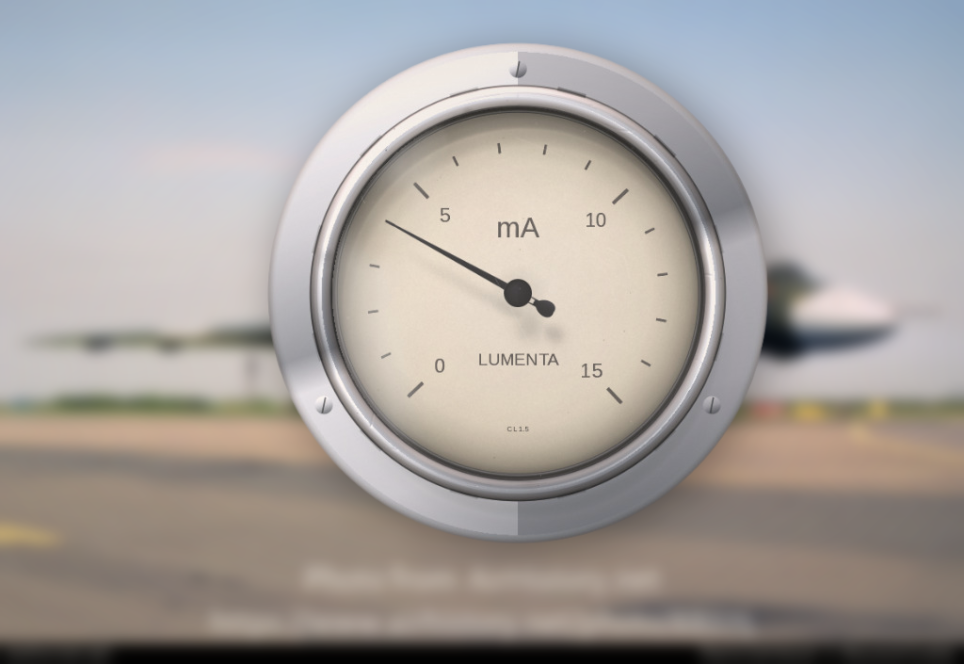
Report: 4mA
